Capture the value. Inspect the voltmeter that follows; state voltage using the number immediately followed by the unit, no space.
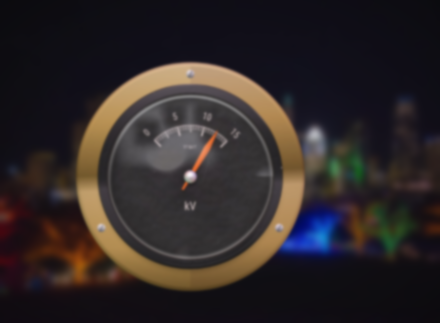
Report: 12.5kV
